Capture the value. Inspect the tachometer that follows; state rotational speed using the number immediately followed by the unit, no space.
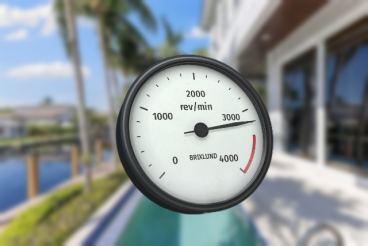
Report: 3200rpm
